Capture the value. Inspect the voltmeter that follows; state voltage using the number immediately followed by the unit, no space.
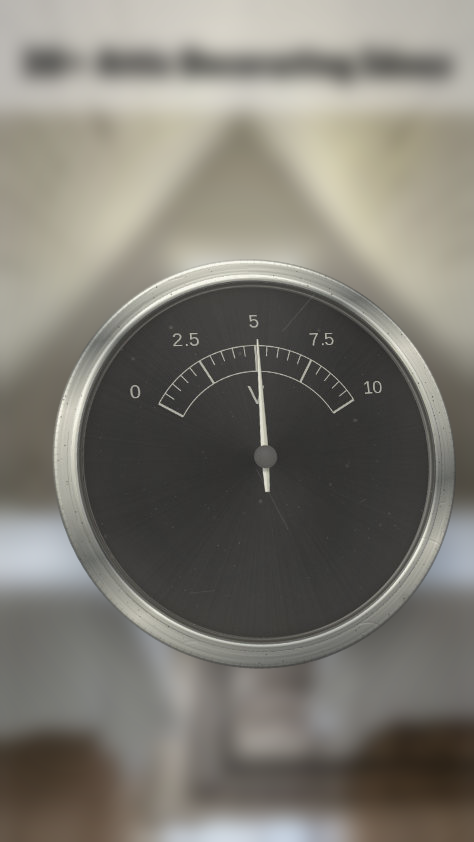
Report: 5V
